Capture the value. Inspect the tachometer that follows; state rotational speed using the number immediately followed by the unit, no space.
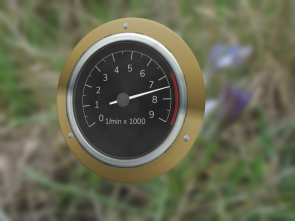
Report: 7500rpm
